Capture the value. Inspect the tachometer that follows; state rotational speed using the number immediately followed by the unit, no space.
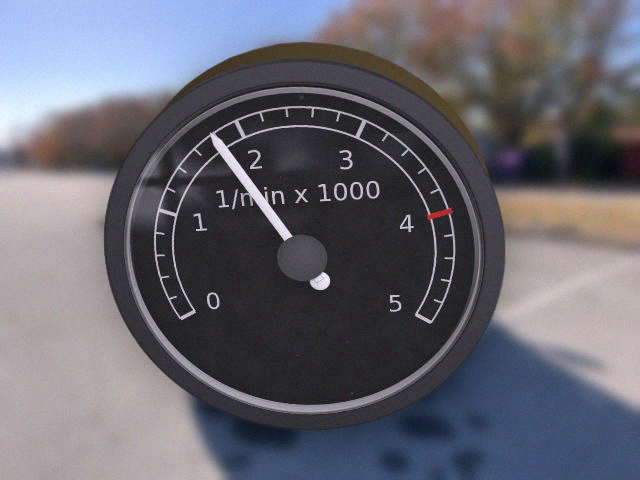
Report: 1800rpm
